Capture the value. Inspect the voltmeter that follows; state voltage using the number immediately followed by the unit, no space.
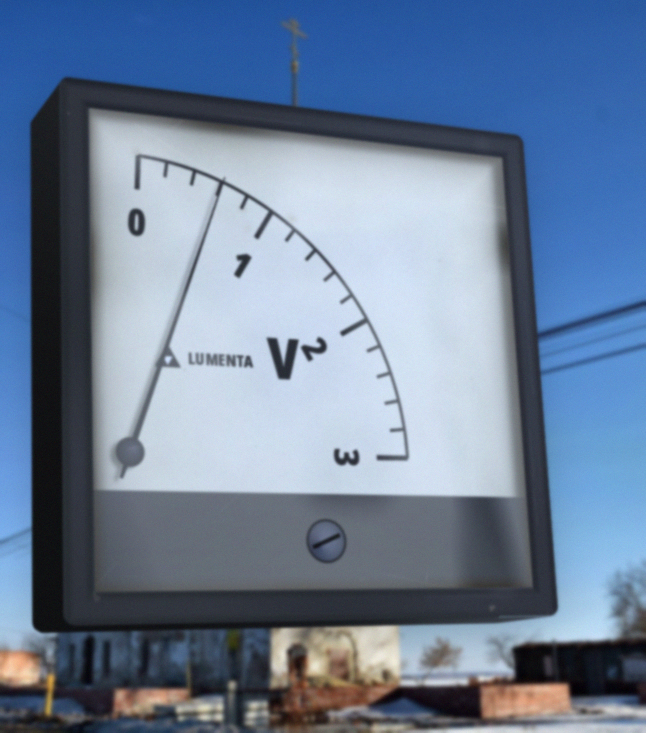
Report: 0.6V
